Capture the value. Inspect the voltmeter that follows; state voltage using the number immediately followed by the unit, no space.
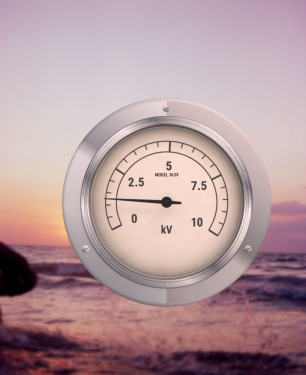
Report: 1.25kV
